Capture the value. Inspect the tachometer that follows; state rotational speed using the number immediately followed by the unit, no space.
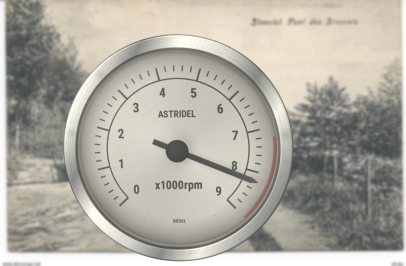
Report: 8200rpm
